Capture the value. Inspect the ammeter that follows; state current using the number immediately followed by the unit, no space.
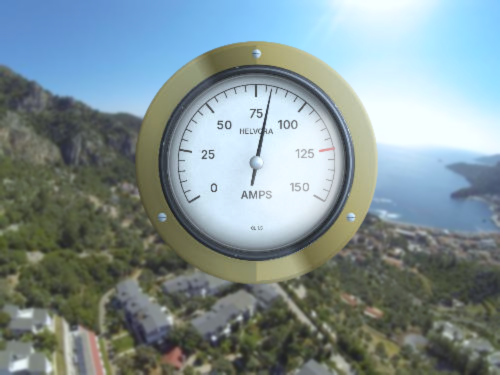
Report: 82.5A
